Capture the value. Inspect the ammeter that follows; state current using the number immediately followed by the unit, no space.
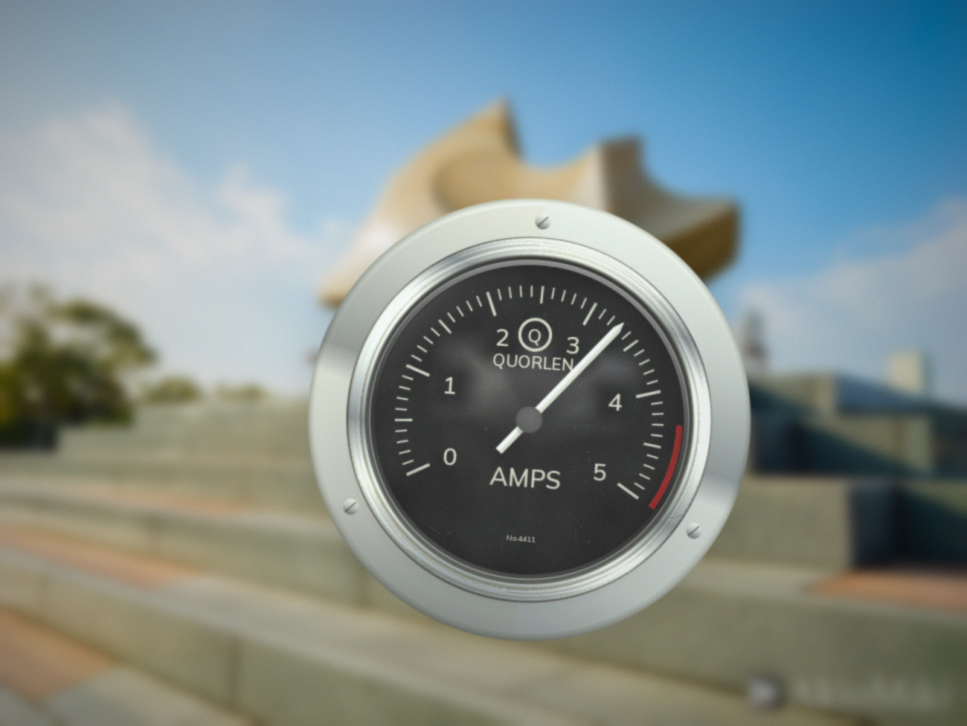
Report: 3.3A
